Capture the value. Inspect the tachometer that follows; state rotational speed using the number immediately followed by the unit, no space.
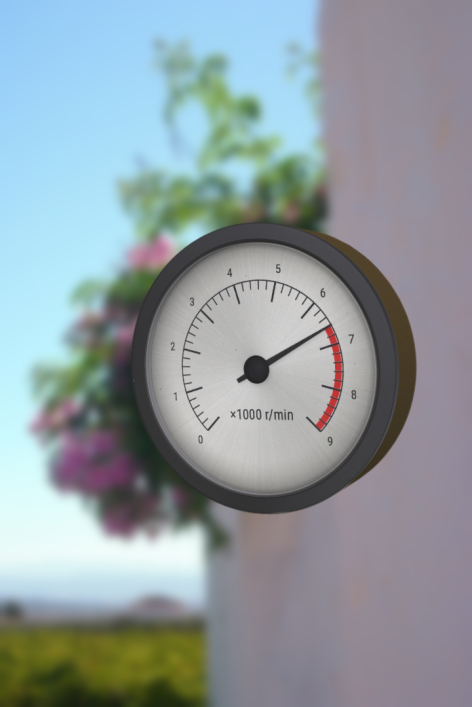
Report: 6600rpm
